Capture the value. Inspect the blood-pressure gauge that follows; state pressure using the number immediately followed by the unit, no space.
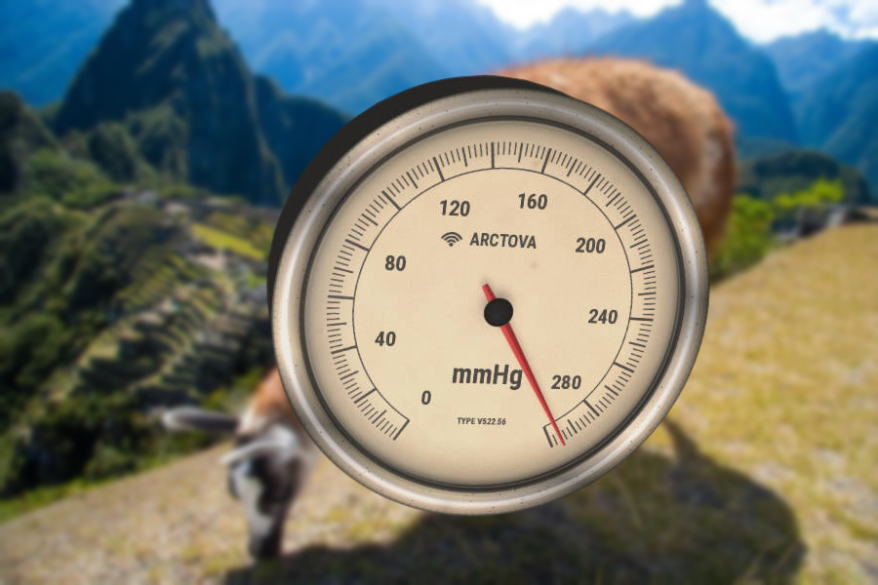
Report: 296mmHg
